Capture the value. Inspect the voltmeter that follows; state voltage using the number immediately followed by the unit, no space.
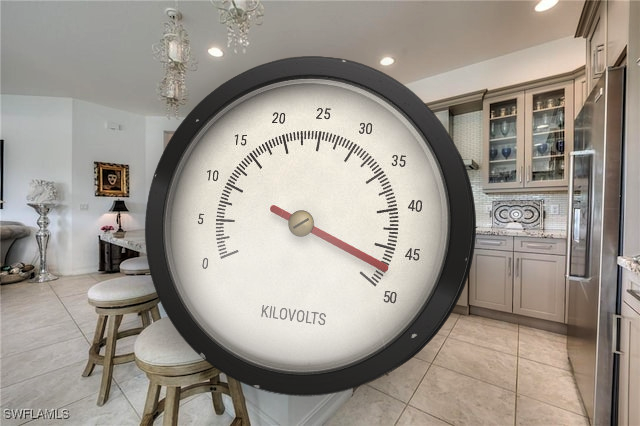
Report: 47.5kV
